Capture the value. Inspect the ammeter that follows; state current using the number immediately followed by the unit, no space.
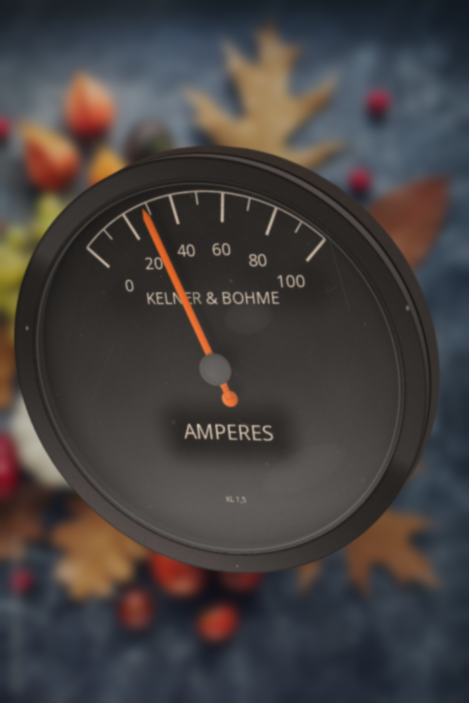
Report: 30A
